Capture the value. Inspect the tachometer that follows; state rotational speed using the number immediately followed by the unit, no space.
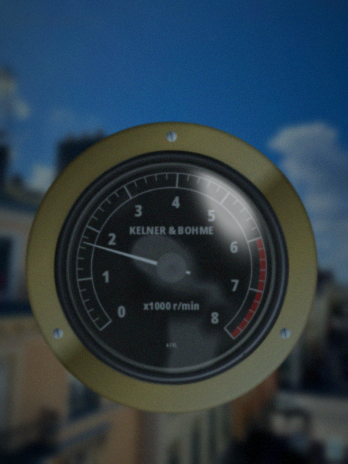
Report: 1700rpm
